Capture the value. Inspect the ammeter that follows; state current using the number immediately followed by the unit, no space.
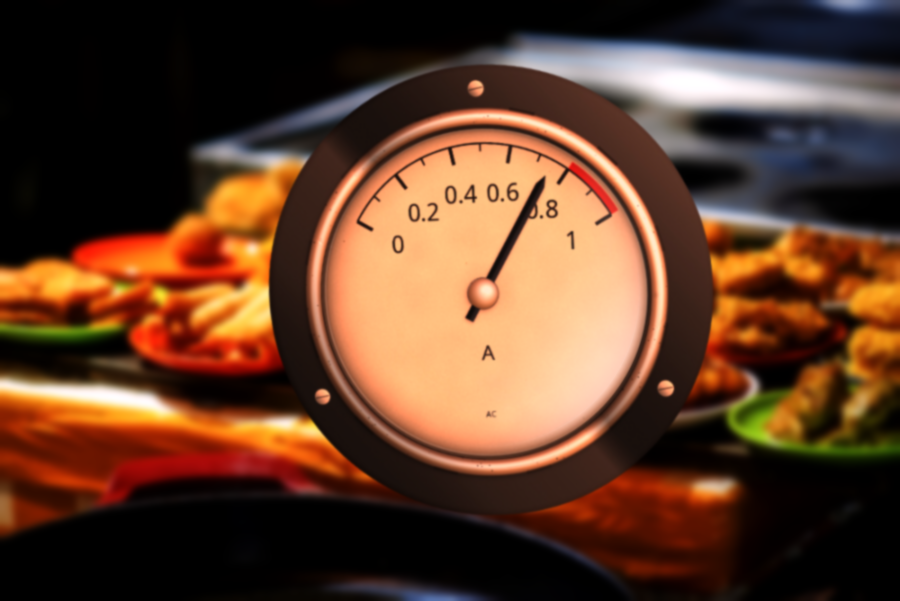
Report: 0.75A
